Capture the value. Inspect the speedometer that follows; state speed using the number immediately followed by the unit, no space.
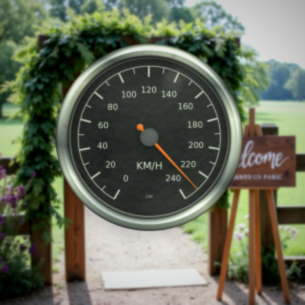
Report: 230km/h
